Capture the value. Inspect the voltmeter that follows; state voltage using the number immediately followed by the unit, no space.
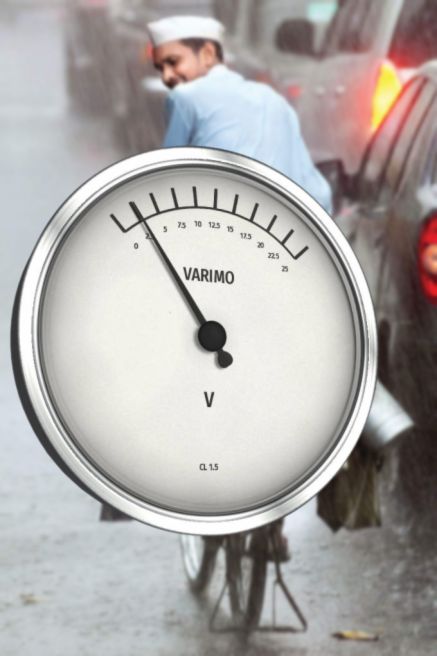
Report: 2.5V
